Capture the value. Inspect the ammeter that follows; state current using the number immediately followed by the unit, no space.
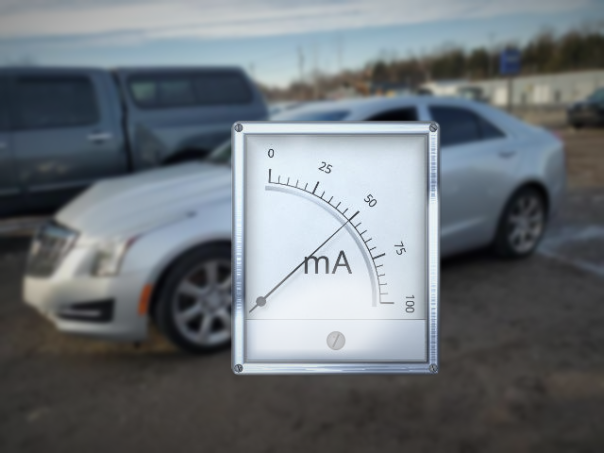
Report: 50mA
